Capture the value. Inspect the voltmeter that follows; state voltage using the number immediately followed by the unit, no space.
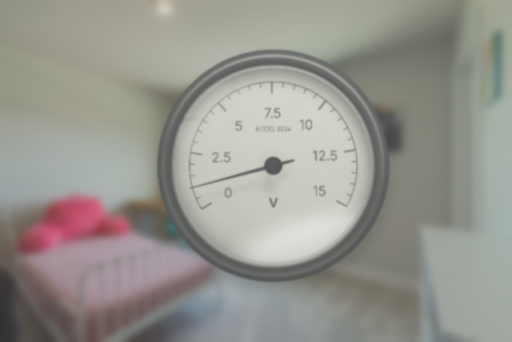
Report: 1V
